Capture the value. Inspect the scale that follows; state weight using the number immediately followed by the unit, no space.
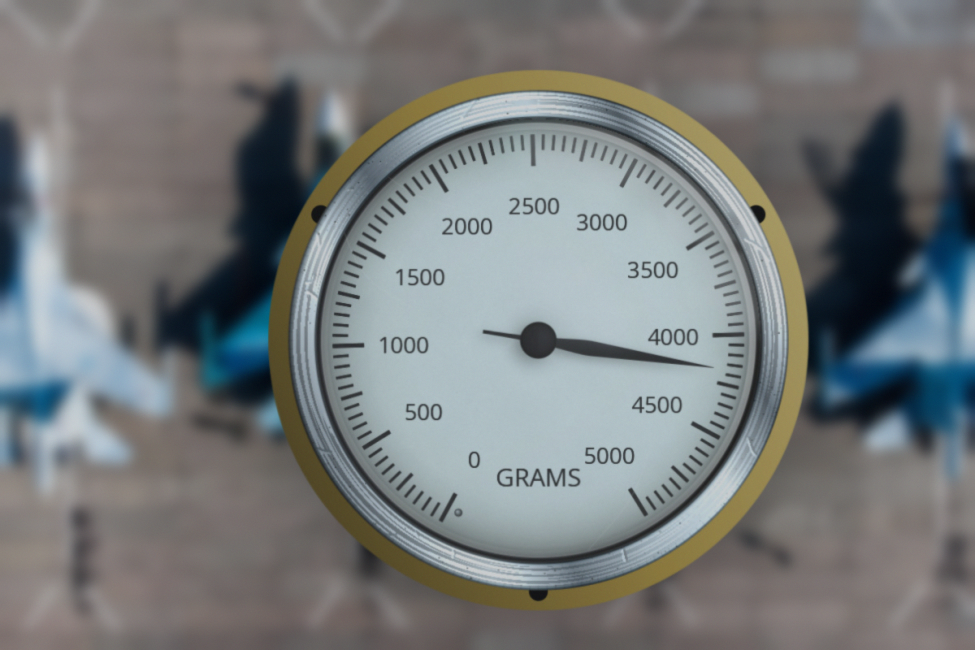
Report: 4175g
